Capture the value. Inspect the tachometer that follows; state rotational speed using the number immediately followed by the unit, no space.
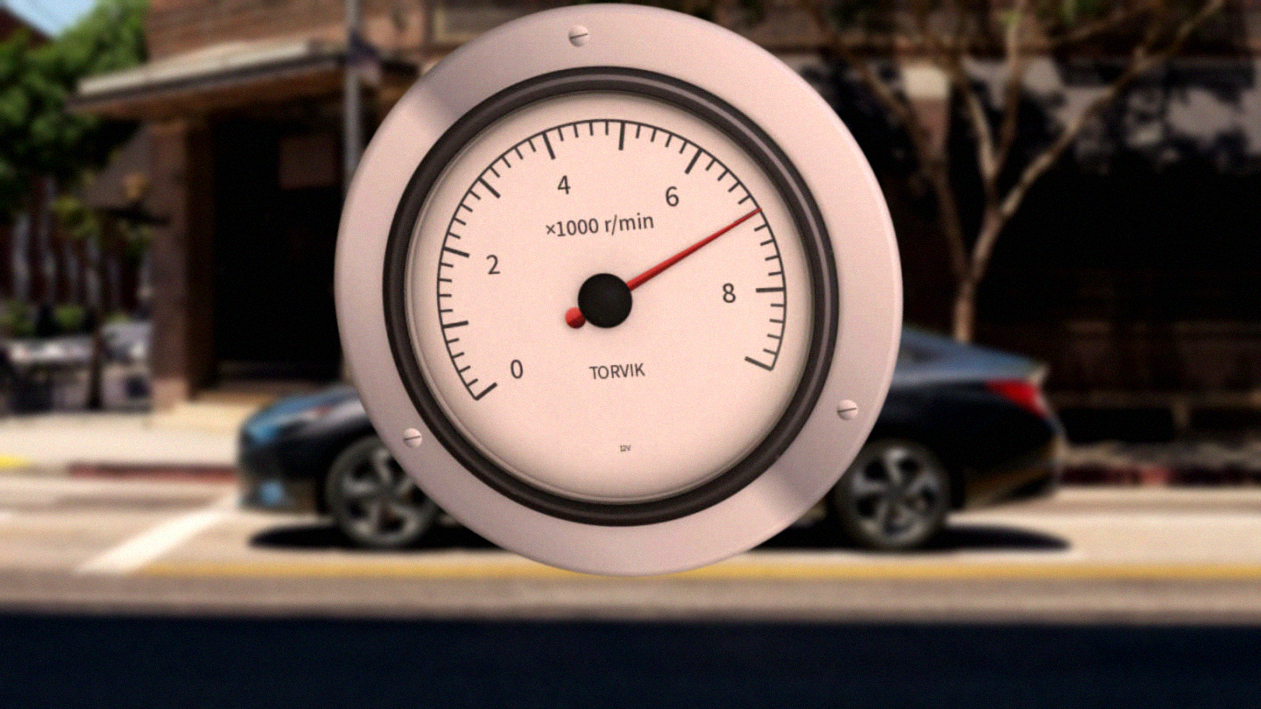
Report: 7000rpm
